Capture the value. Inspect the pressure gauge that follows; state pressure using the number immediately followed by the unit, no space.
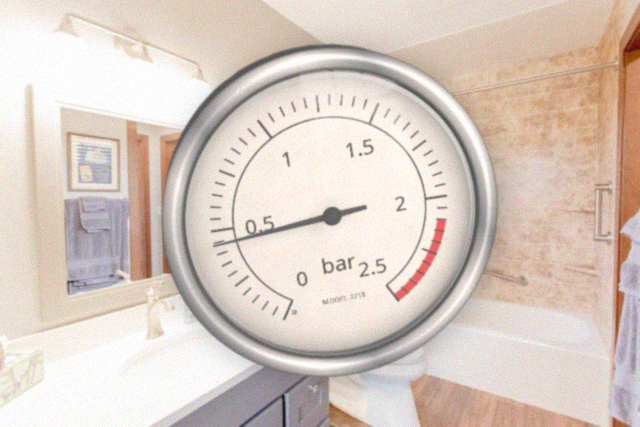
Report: 0.45bar
